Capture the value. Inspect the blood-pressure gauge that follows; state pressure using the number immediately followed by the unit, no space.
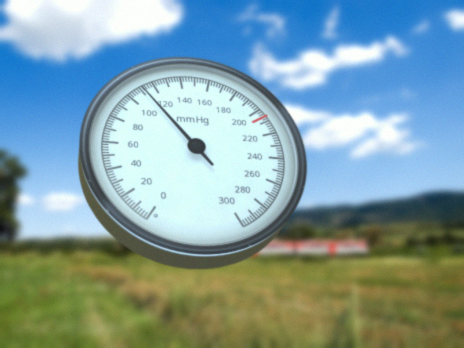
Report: 110mmHg
